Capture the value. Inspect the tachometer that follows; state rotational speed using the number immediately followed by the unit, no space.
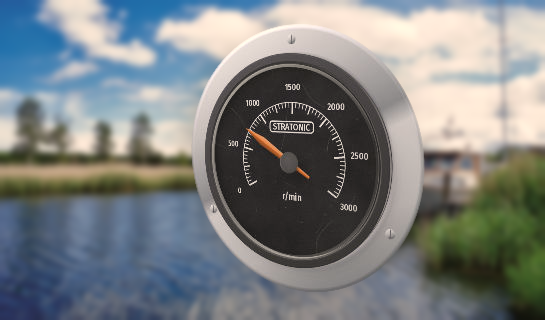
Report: 750rpm
